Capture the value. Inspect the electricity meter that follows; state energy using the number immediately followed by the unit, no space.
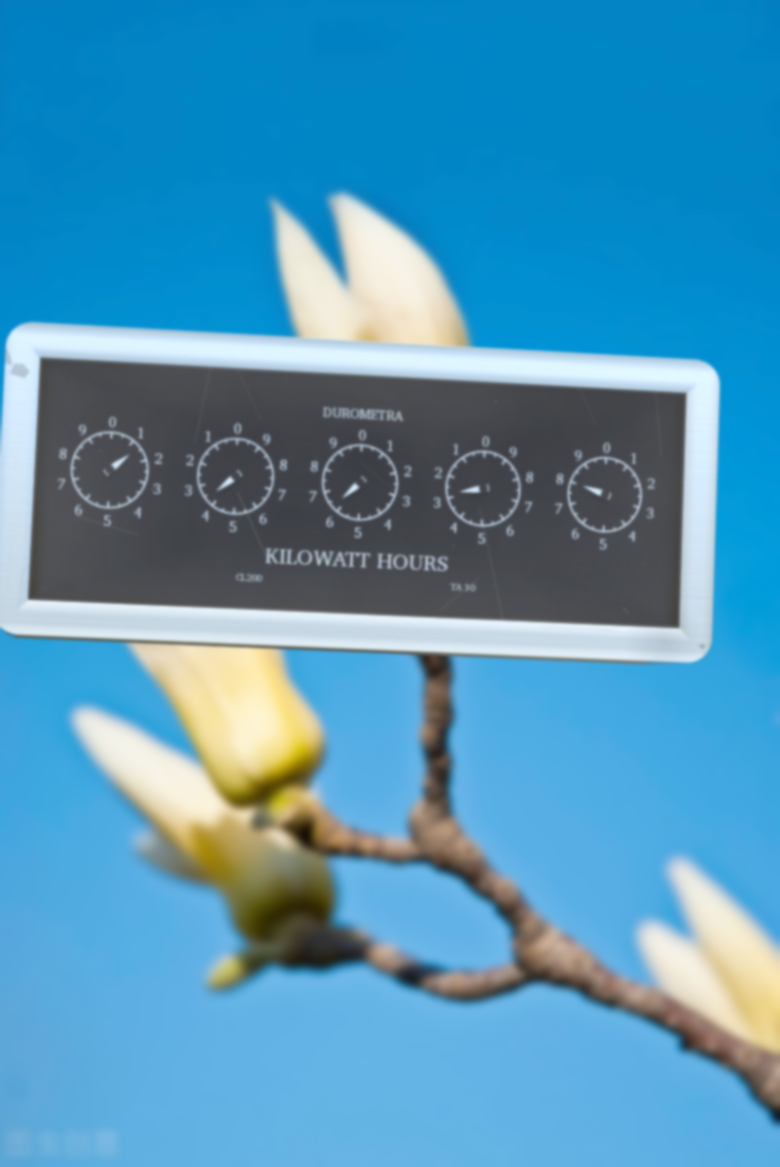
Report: 13628kWh
